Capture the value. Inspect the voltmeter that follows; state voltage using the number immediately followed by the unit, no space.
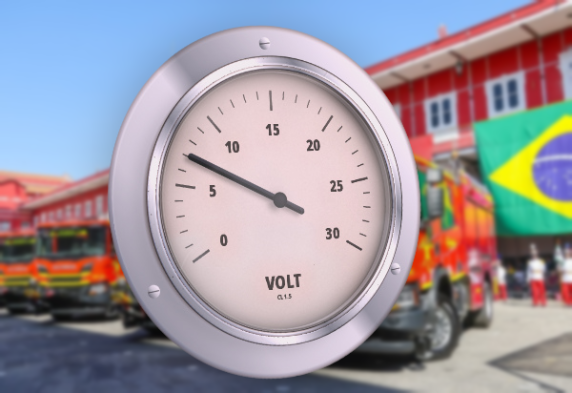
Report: 7V
